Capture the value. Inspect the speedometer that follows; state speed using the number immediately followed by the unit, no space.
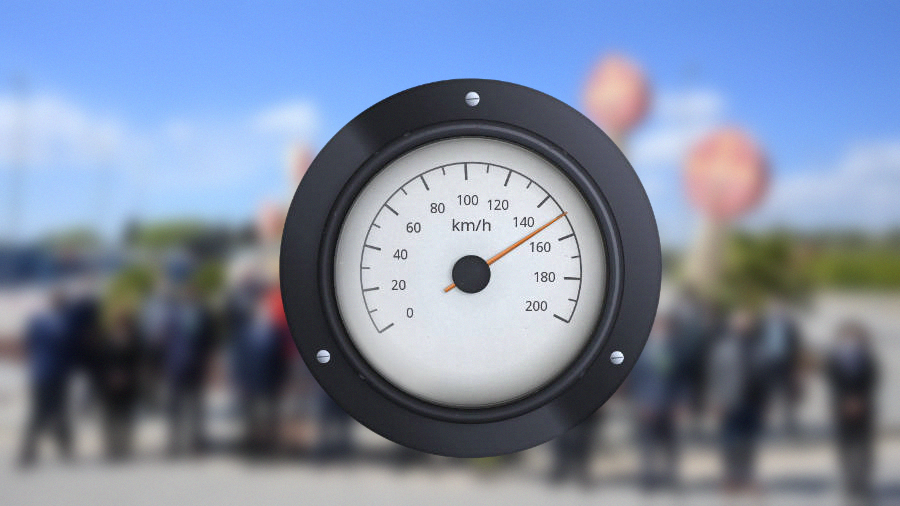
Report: 150km/h
